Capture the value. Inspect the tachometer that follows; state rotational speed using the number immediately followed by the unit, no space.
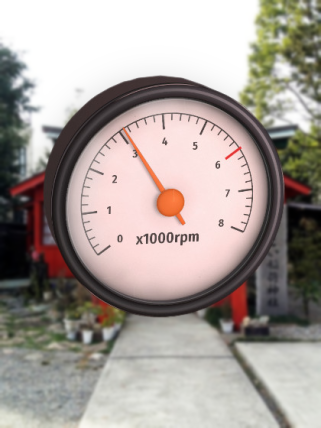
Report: 3100rpm
